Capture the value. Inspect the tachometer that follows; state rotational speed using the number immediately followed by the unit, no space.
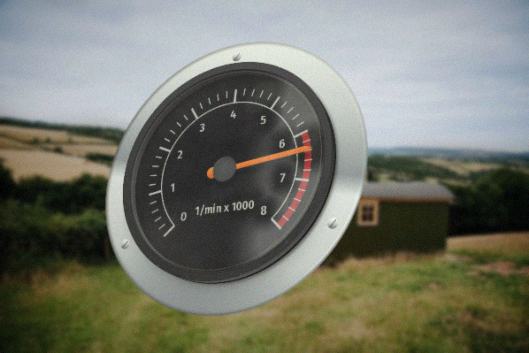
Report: 6400rpm
